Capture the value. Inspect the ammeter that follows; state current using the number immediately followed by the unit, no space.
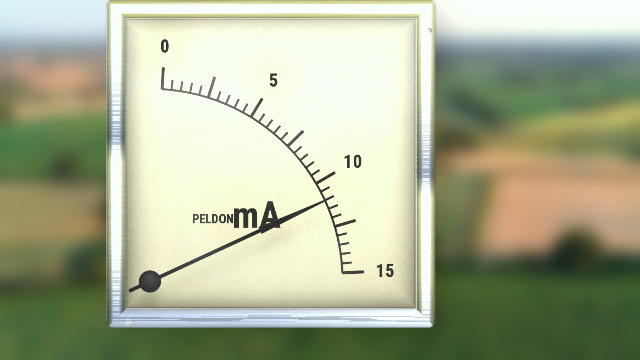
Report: 11mA
